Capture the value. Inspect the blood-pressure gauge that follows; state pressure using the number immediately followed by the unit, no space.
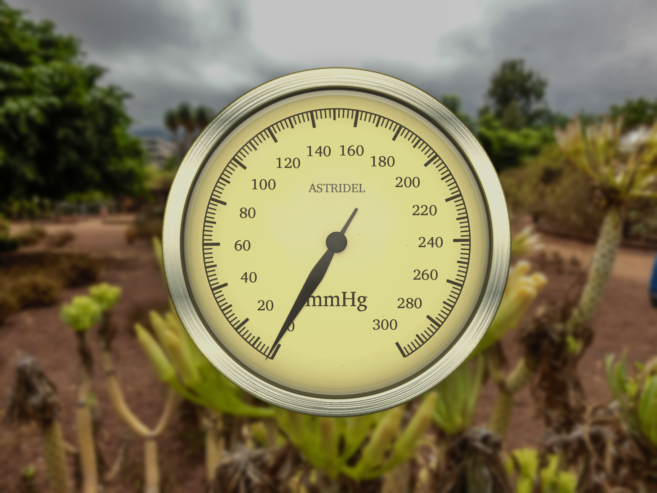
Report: 2mmHg
